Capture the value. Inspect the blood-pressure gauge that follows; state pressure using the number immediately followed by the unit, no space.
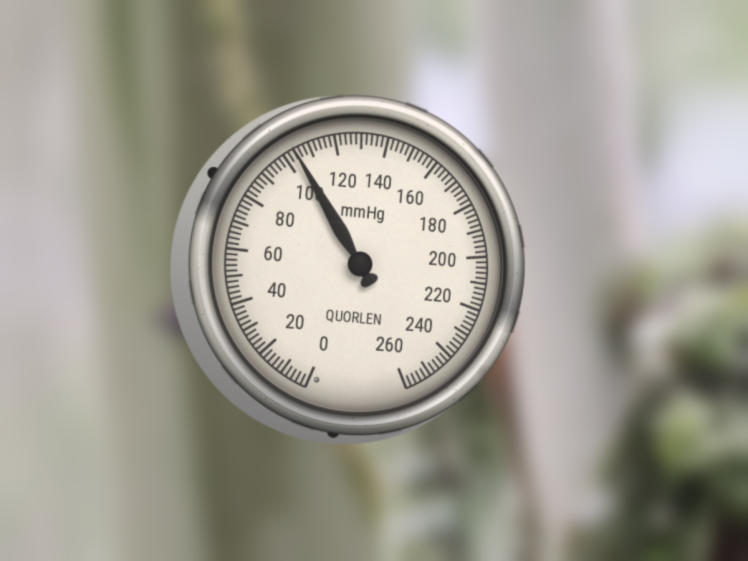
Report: 104mmHg
